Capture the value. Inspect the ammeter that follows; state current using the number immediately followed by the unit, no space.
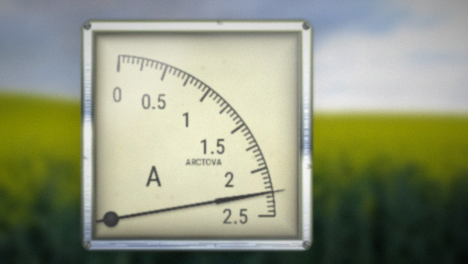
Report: 2.25A
